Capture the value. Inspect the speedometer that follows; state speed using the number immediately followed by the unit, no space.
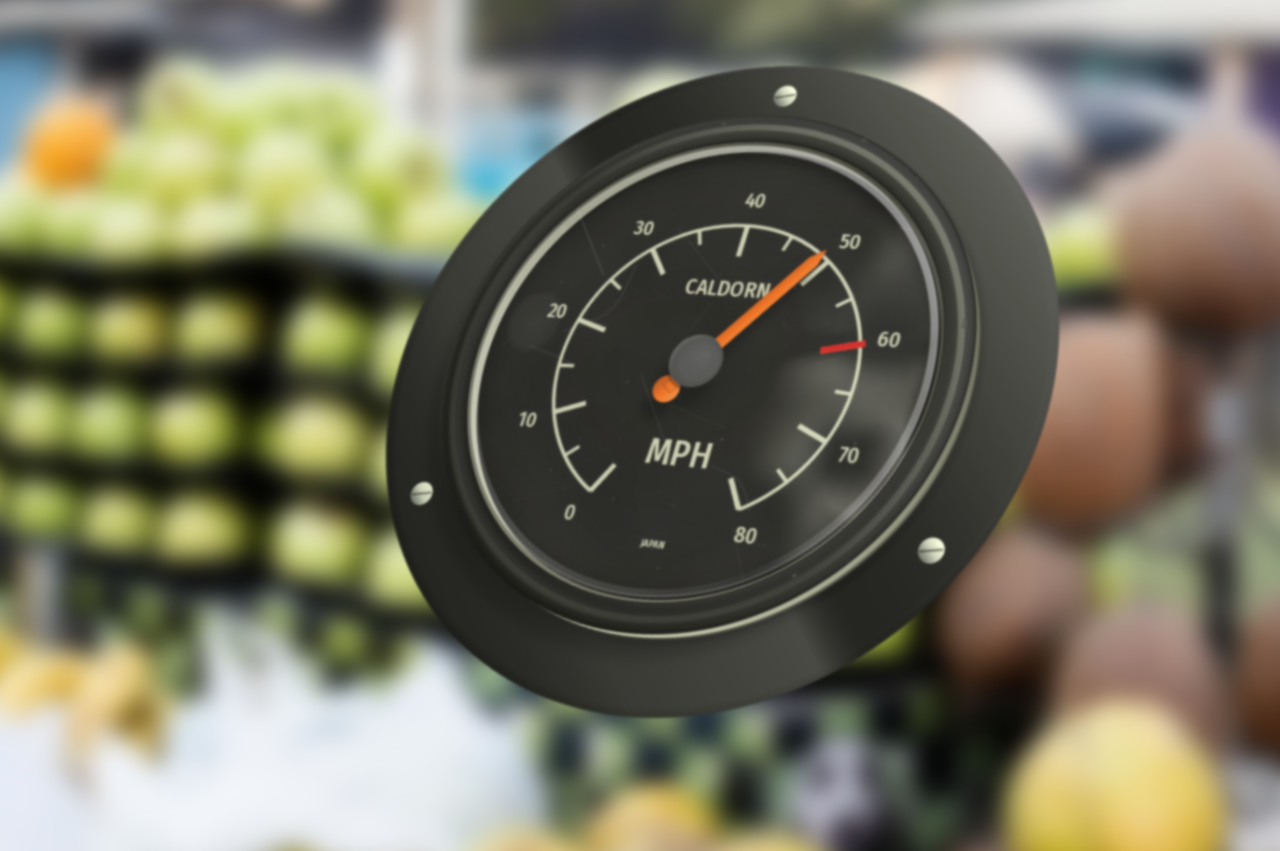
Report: 50mph
